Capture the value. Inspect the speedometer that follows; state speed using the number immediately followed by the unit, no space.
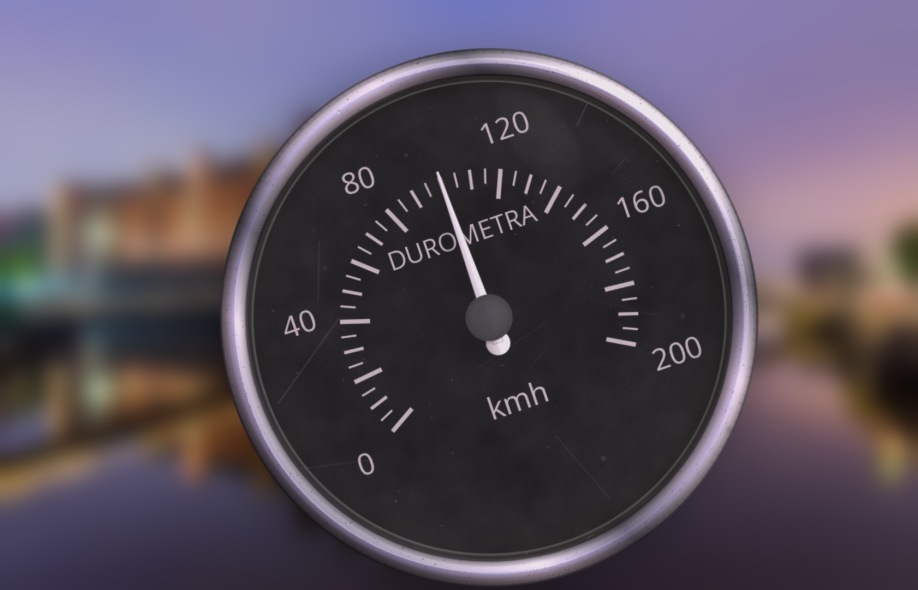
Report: 100km/h
